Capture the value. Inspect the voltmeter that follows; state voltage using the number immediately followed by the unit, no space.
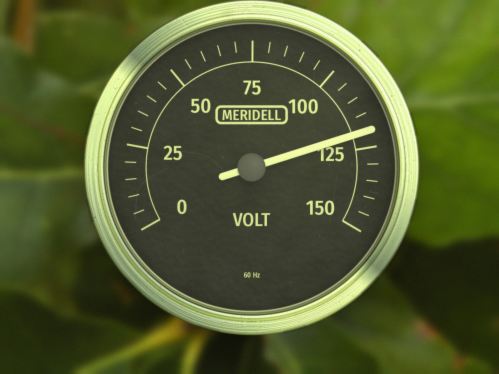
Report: 120V
